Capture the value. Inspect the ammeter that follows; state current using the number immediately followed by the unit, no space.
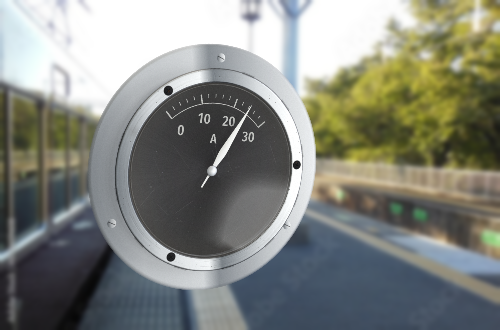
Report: 24A
